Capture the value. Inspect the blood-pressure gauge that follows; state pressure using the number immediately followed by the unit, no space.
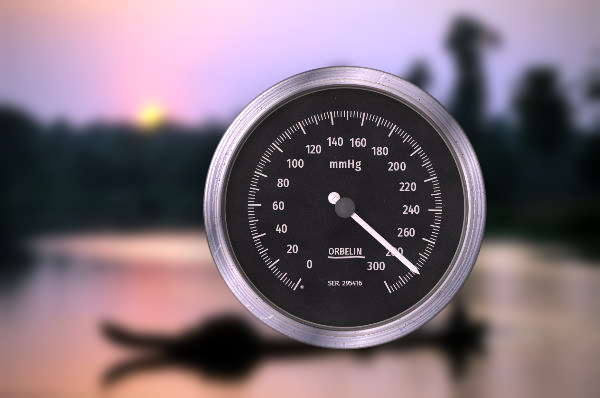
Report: 280mmHg
